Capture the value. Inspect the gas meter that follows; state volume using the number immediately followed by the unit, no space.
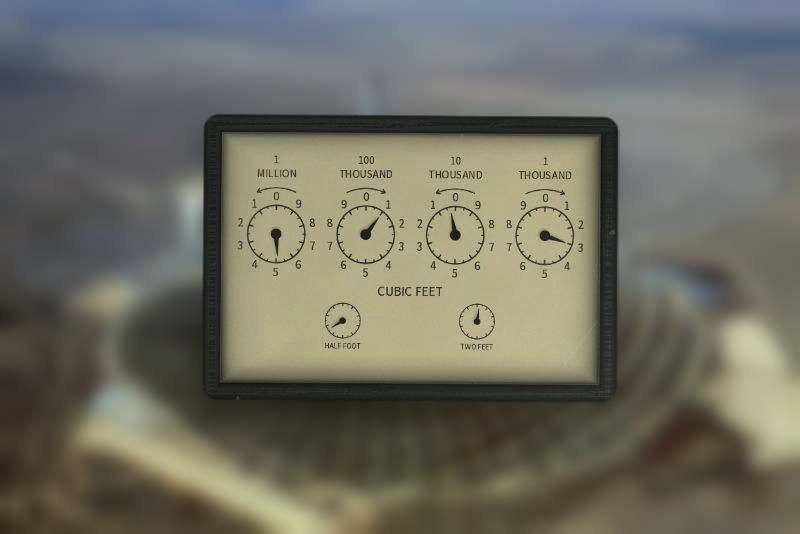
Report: 510300ft³
